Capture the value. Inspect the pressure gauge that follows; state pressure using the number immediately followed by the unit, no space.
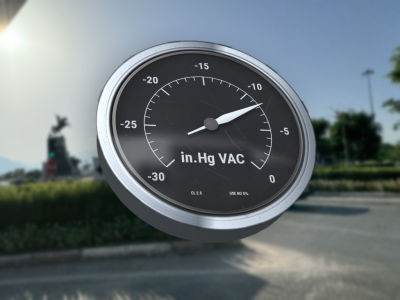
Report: -8inHg
